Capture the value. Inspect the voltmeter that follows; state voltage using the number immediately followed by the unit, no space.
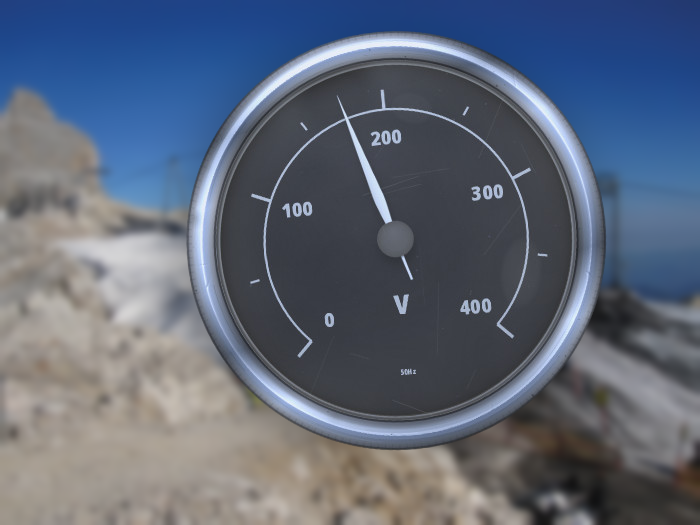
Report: 175V
